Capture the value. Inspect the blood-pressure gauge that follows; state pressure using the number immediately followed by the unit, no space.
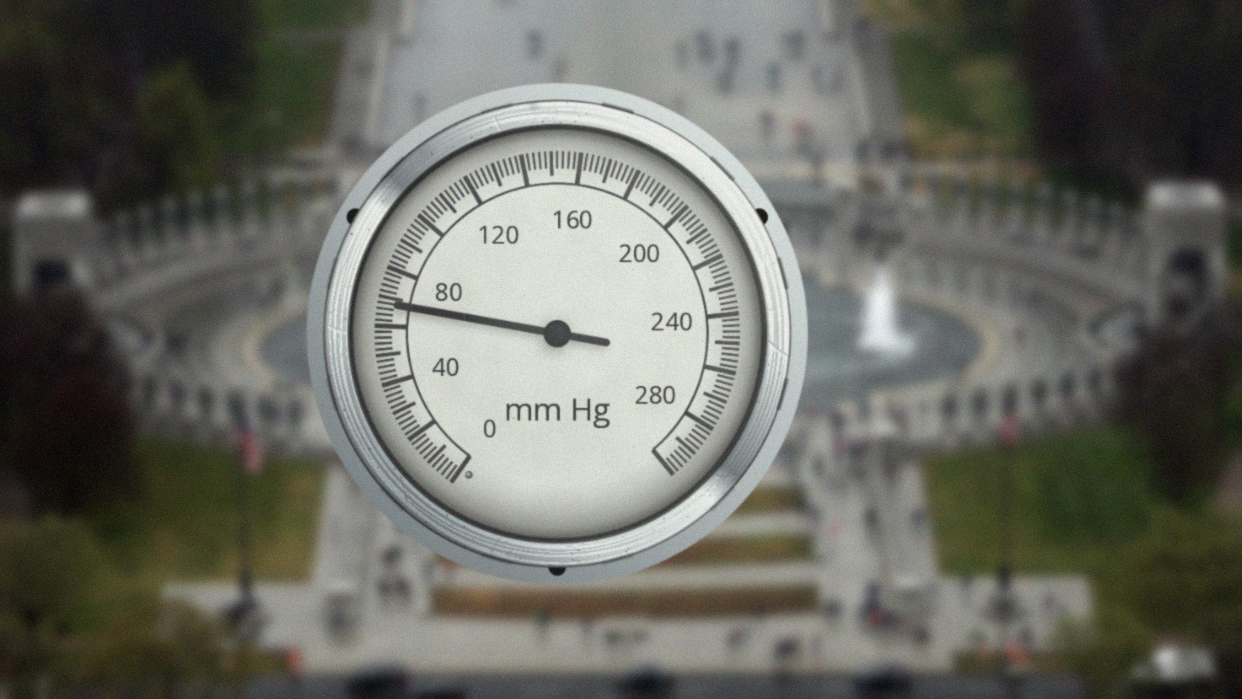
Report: 68mmHg
